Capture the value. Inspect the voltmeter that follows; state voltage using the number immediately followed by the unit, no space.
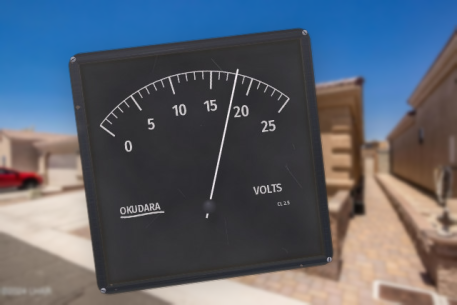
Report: 18V
